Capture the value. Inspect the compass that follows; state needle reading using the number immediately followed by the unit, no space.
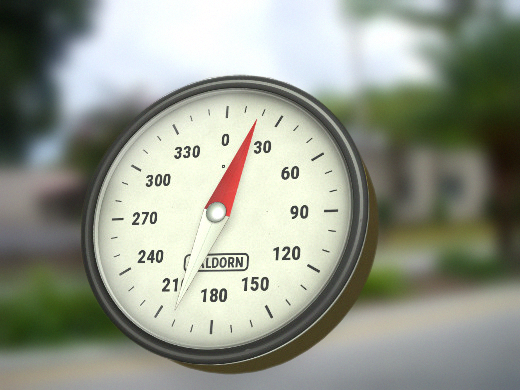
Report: 20°
